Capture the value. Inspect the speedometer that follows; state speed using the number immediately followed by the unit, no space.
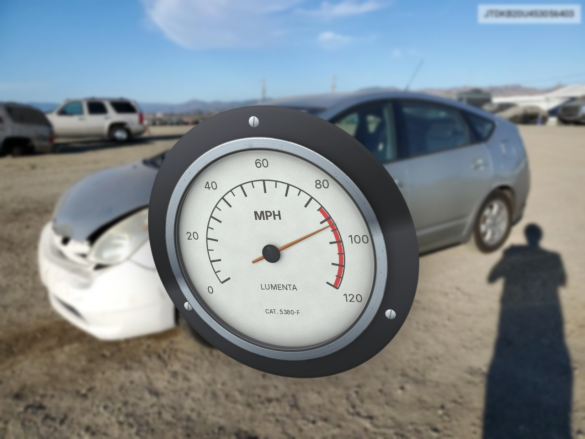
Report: 92.5mph
